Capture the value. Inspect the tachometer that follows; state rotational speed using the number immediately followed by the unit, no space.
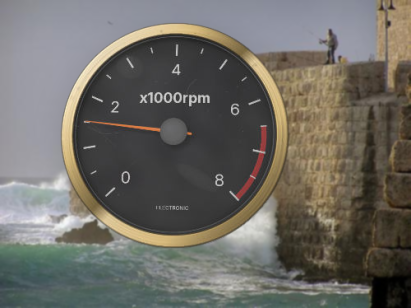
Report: 1500rpm
